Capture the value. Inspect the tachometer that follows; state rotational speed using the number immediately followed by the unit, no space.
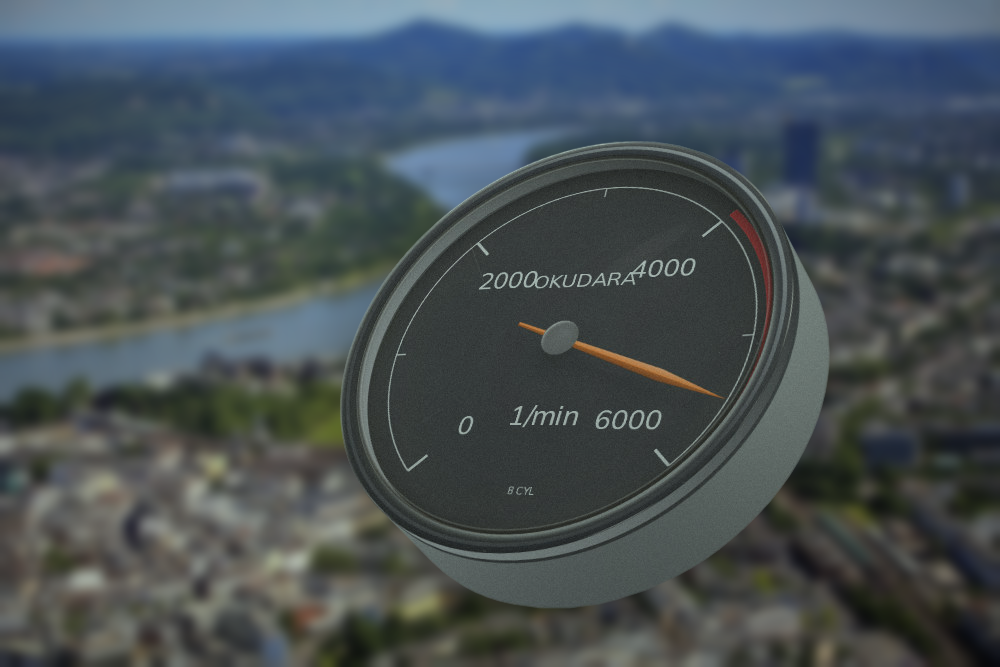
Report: 5500rpm
